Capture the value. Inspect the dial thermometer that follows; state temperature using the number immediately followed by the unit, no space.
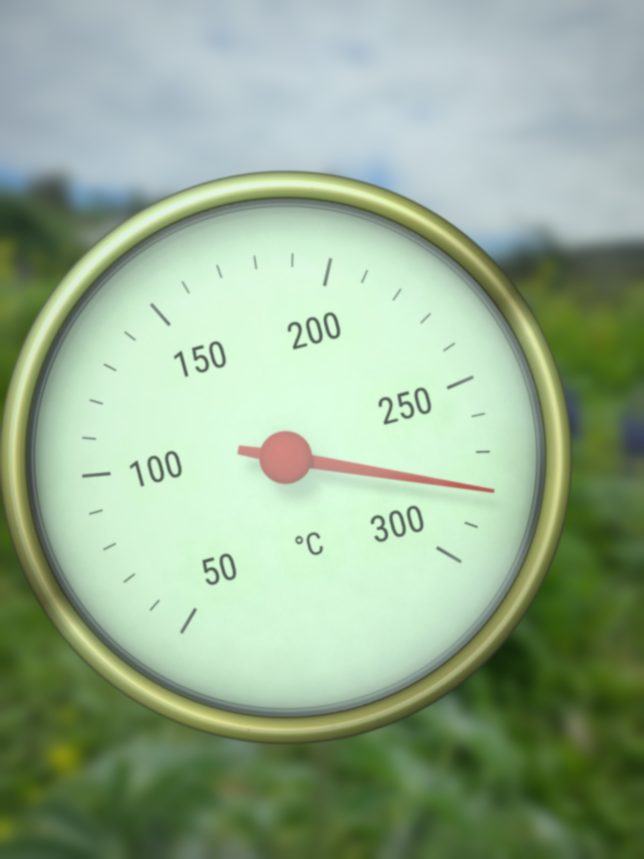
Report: 280°C
